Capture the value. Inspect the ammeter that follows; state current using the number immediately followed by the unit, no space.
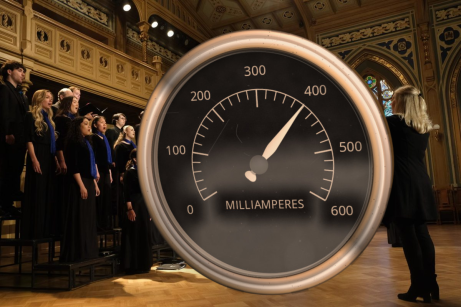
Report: 400mA
